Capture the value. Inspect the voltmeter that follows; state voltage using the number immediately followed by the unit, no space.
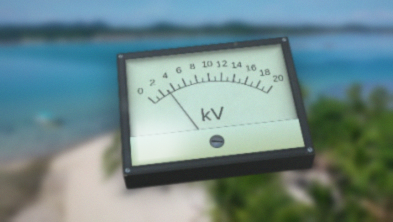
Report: 3kV
